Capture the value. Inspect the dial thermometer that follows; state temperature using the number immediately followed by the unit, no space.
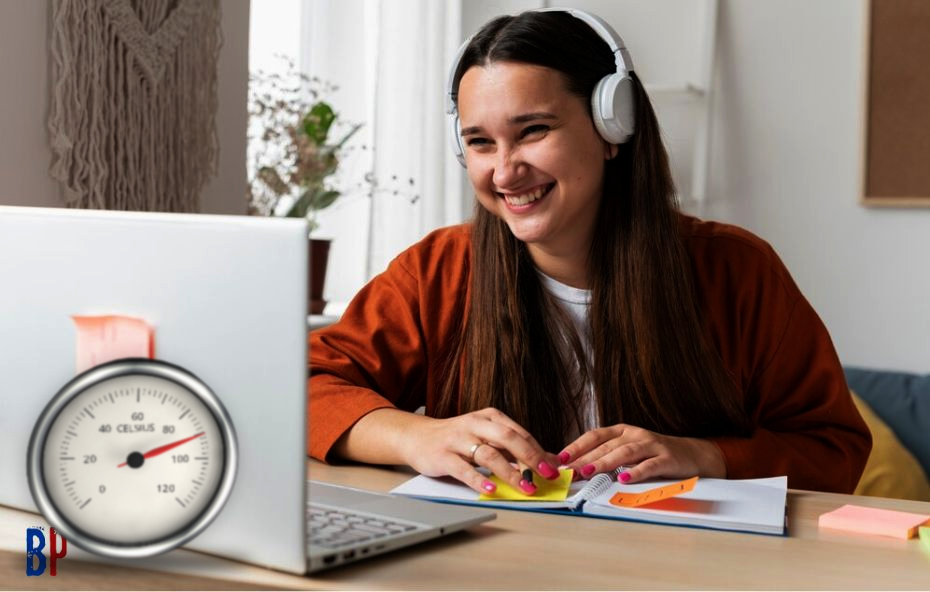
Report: 90°C
